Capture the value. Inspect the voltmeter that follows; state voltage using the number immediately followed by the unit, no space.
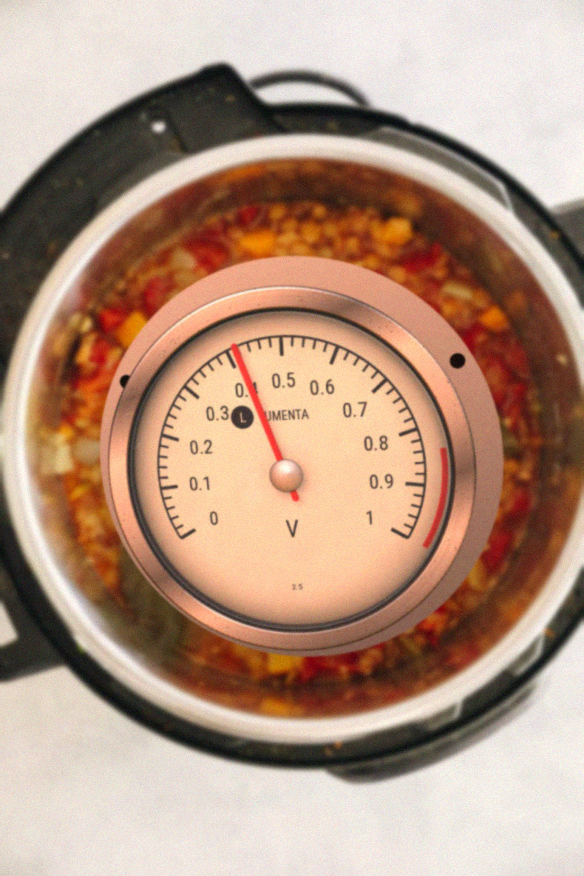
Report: 0.42V
